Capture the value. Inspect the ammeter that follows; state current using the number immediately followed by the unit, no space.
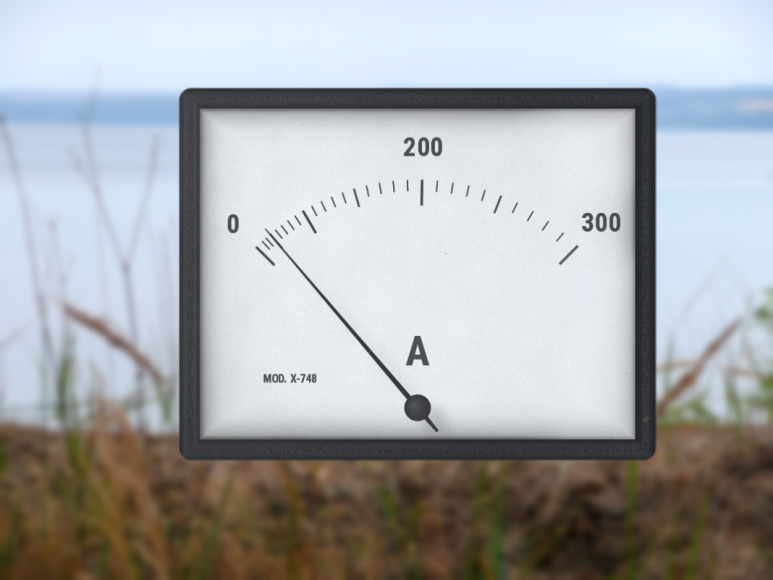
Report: 50A
